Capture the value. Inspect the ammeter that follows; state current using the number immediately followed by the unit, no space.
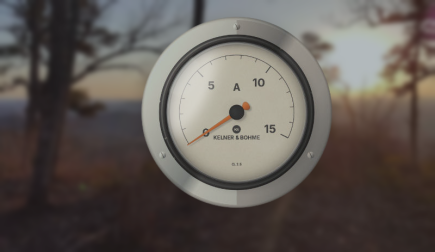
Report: 0A
